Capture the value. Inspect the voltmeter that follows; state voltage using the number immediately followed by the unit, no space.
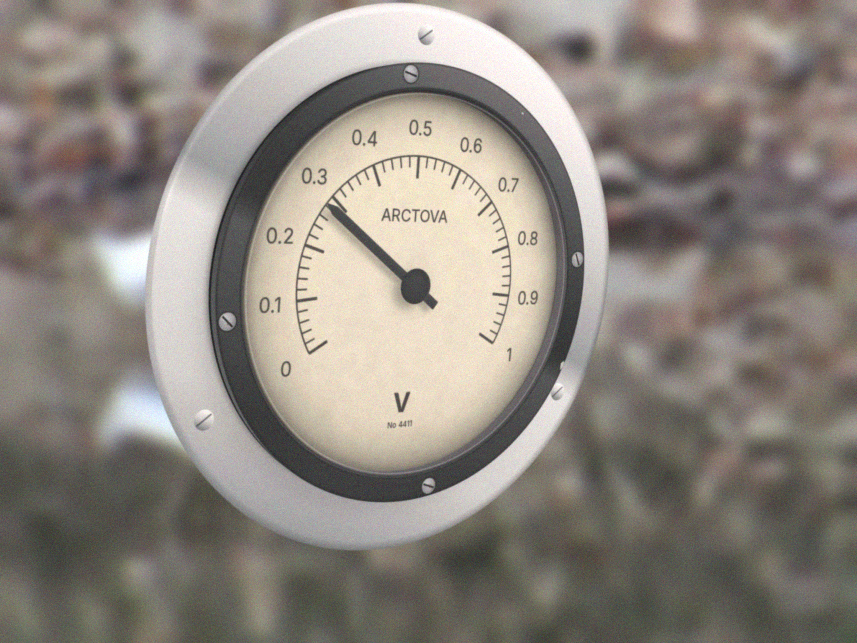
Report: 0.28V
